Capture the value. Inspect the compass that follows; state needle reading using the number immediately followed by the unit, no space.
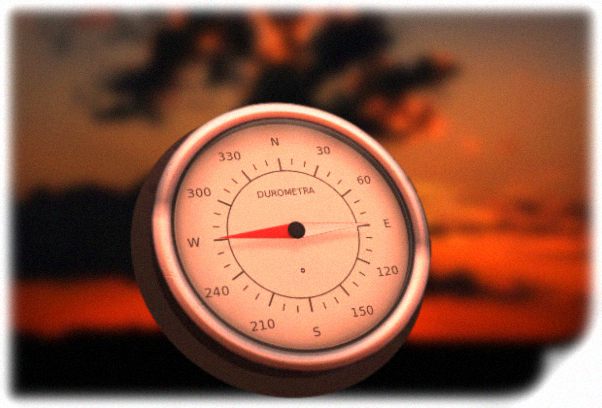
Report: 270°
